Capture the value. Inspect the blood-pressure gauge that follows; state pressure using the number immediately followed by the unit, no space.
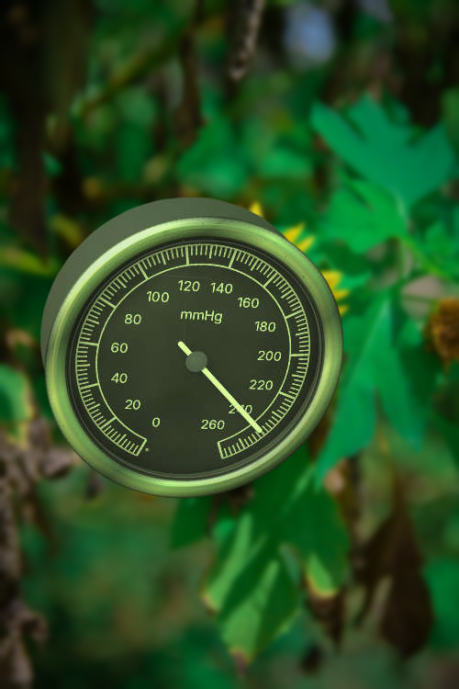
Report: 240mmHg
